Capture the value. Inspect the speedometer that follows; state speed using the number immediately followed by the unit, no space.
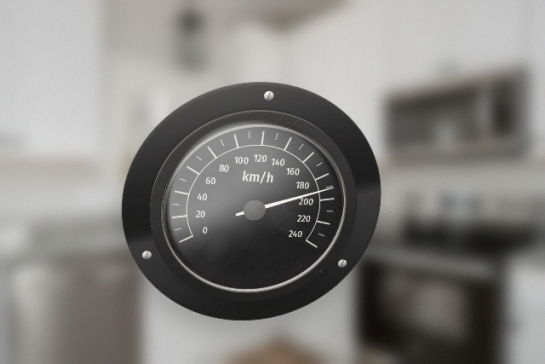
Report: 190km/h
